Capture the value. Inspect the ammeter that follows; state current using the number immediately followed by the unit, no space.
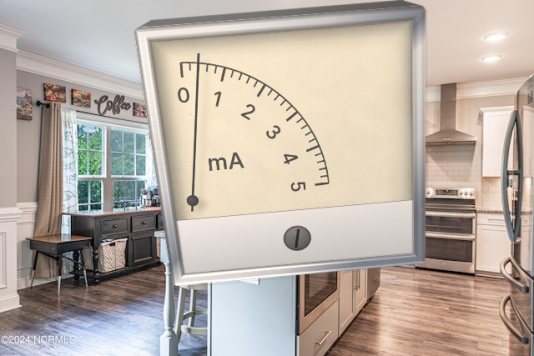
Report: 0.4mA
